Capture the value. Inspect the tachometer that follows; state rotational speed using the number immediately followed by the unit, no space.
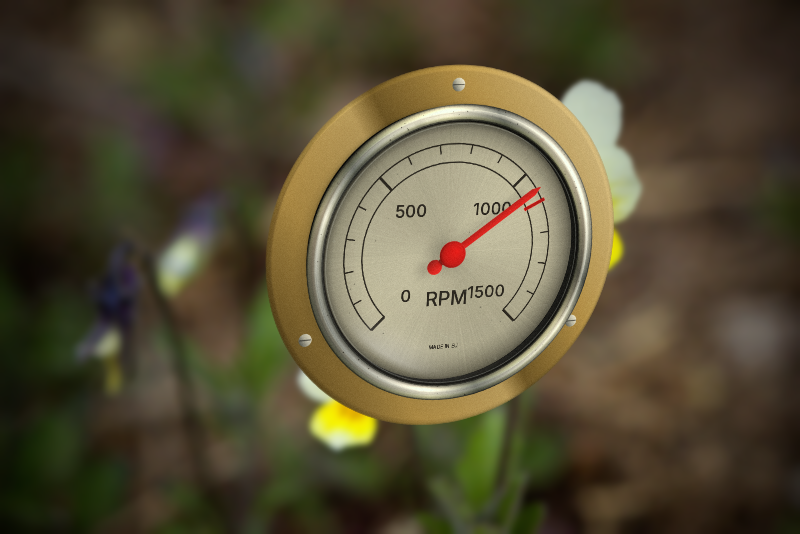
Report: 1050rpm
